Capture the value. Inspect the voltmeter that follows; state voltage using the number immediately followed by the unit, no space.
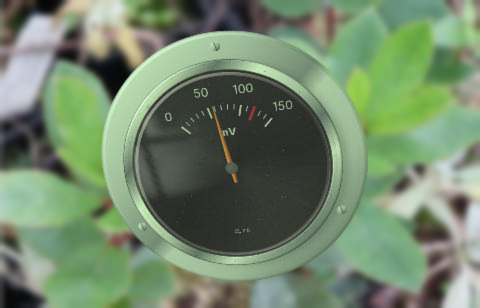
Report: 60mV
